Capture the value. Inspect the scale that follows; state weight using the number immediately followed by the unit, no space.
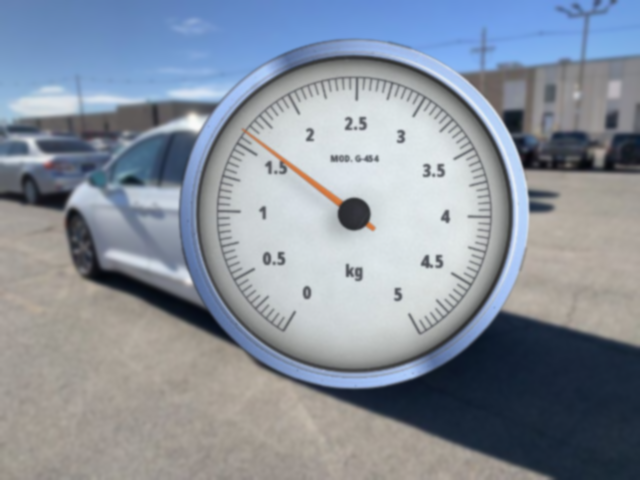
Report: 1.6kg
